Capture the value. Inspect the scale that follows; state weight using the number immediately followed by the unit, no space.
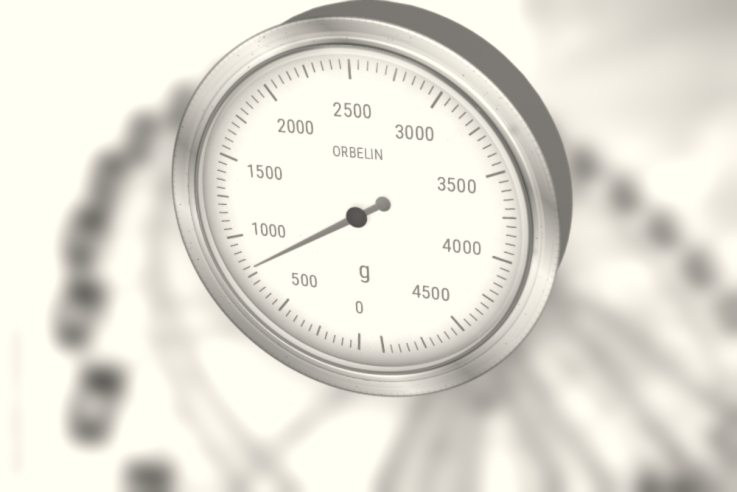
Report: 800g
